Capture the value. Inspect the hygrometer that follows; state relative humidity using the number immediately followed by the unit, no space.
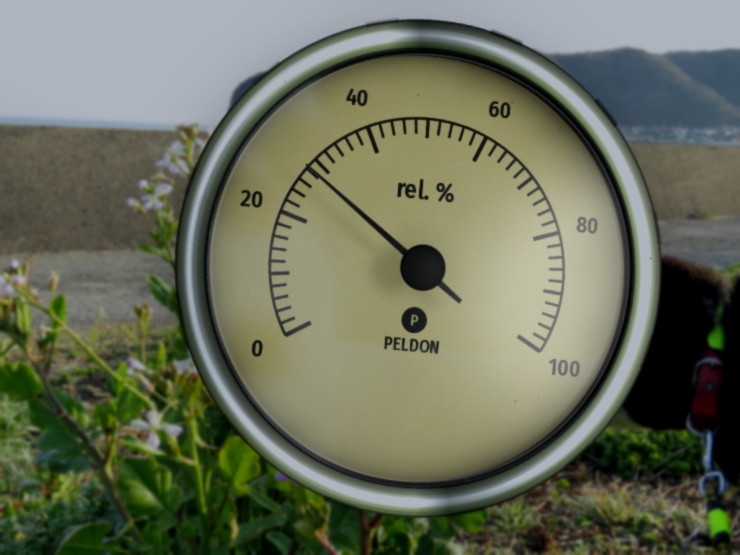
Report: 28%
